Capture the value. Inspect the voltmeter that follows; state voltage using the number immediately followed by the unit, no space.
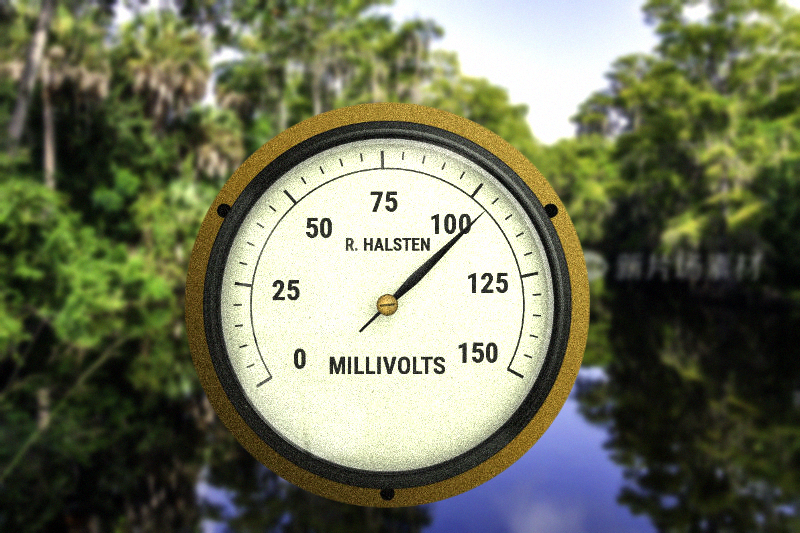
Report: 105mV
